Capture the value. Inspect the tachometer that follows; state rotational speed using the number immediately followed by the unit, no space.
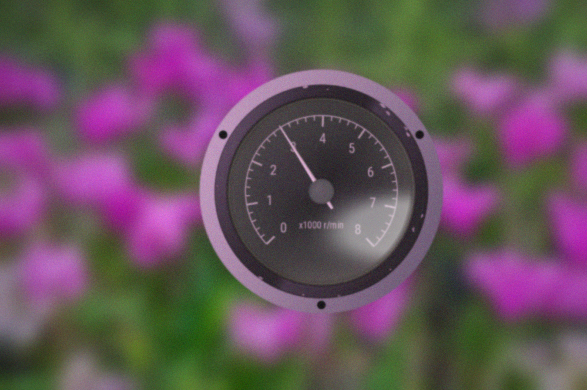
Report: 3000rpm
